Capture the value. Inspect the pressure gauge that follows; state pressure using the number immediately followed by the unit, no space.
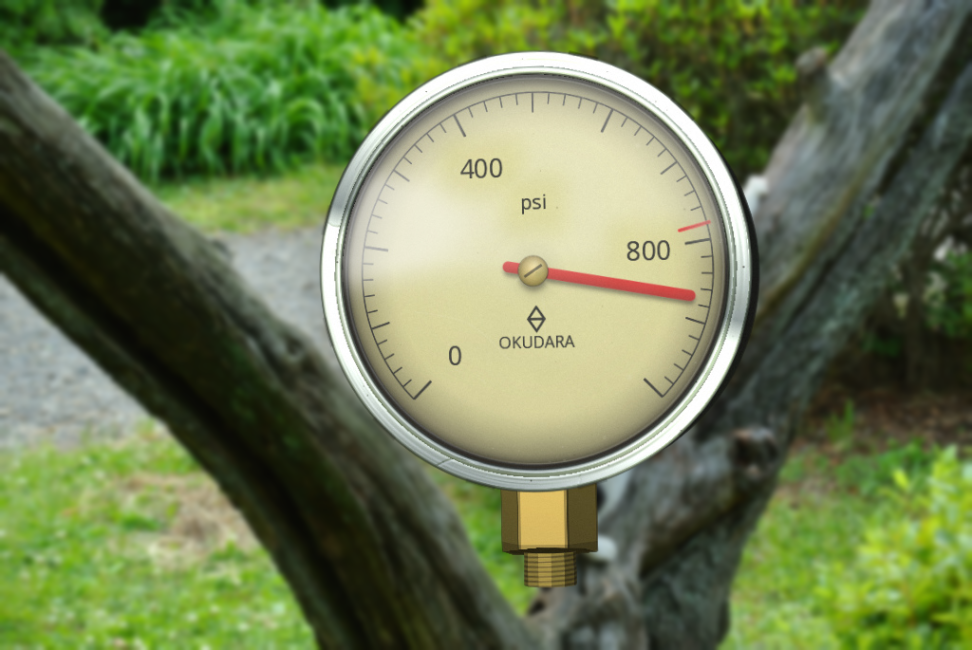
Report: 870psi
